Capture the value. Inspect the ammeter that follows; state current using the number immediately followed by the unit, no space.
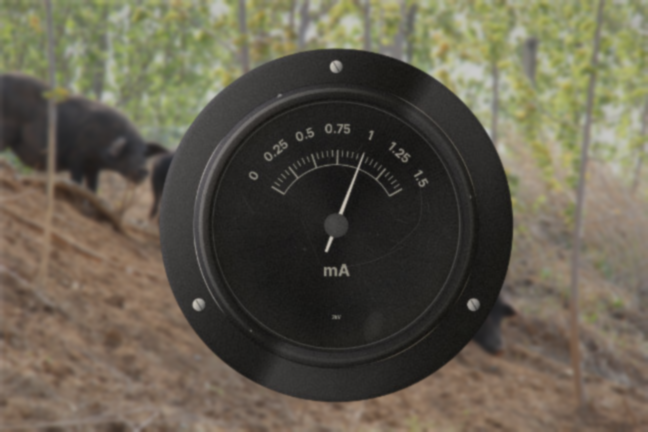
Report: 1mA
